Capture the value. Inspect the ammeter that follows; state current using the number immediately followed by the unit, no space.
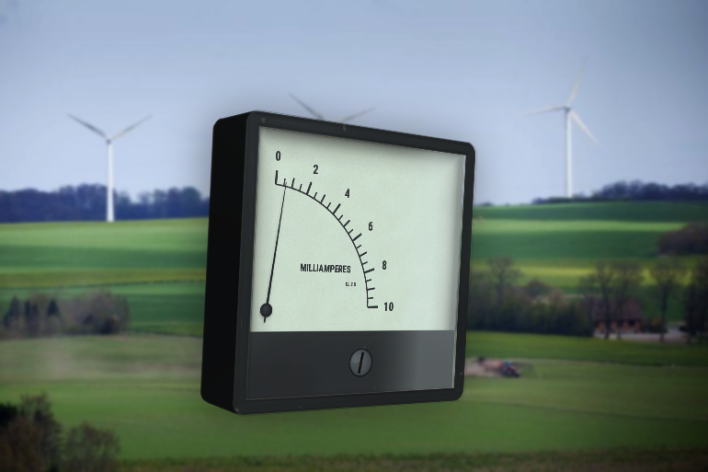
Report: 0.5mA
